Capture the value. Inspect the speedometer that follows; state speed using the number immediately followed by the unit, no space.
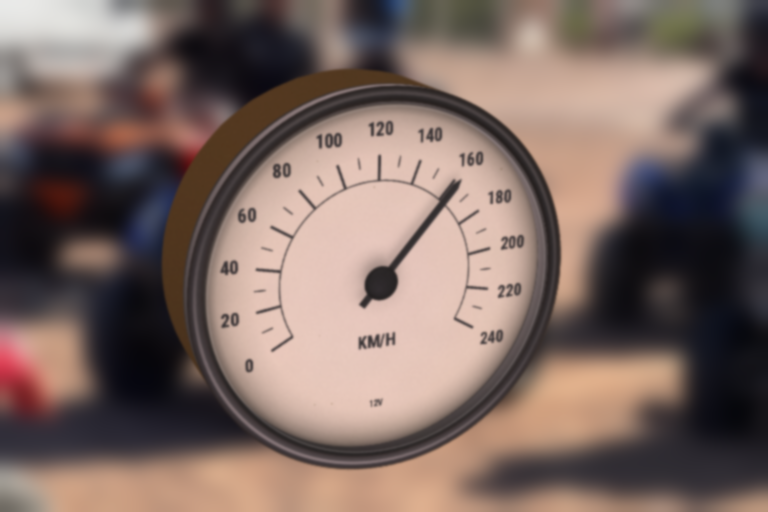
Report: 160km/h
